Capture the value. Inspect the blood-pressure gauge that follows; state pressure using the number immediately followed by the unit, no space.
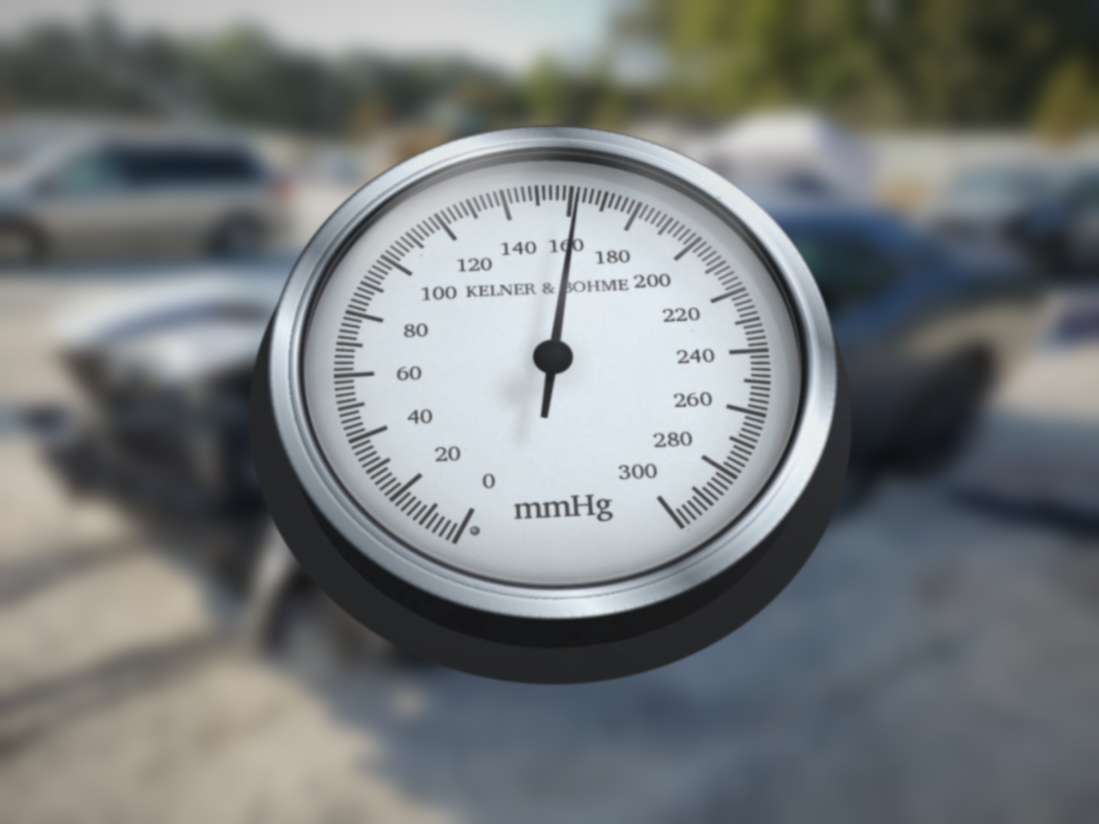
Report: 162mmHg
